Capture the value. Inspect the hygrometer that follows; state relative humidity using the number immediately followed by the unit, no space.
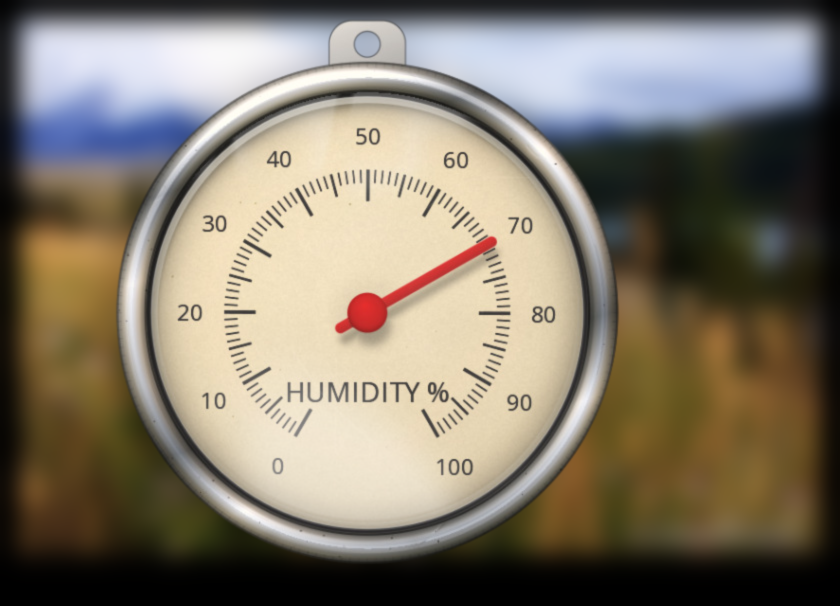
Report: 70%
